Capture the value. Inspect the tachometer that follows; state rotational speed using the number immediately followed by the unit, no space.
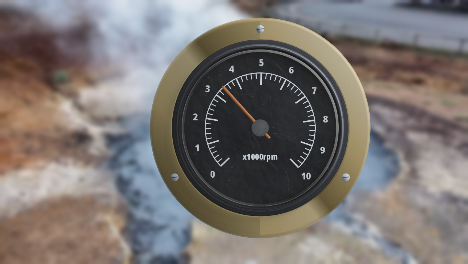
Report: 3400rpm
